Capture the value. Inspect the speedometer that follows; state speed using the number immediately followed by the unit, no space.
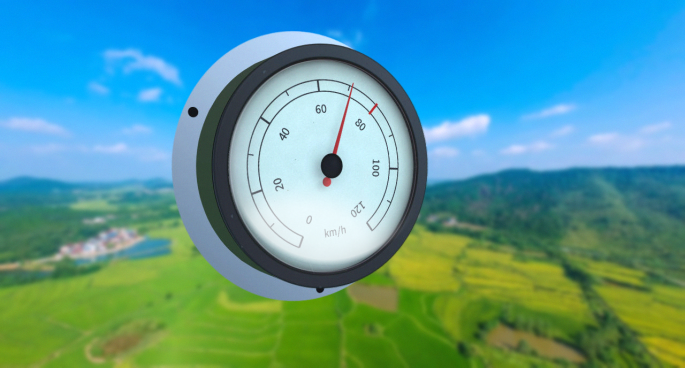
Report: 70km/h
